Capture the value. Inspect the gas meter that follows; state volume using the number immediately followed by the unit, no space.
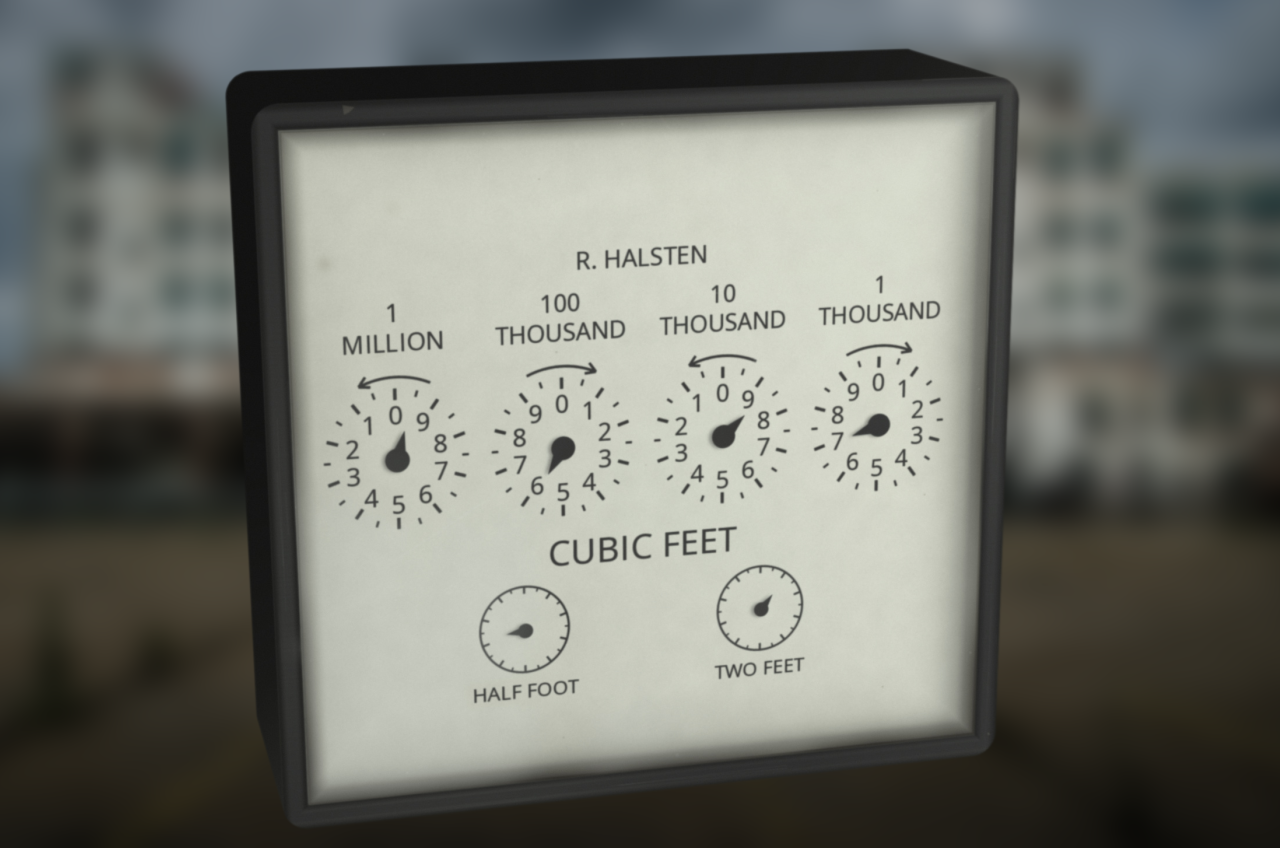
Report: 958700ft³
